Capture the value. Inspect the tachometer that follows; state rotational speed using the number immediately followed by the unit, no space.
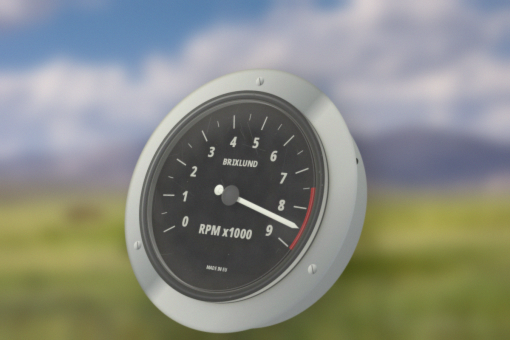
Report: 8500rpm
